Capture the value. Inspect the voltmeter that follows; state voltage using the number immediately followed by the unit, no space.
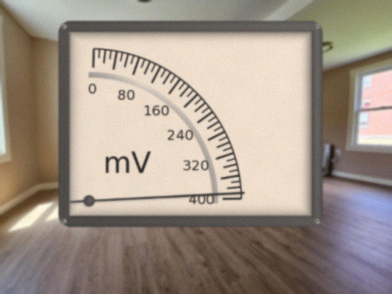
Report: 390mV
